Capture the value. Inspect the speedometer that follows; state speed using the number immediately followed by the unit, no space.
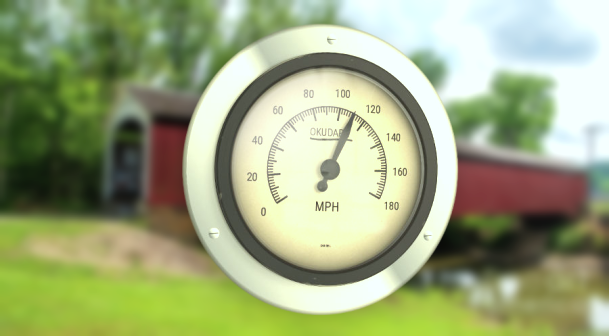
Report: 110mph
